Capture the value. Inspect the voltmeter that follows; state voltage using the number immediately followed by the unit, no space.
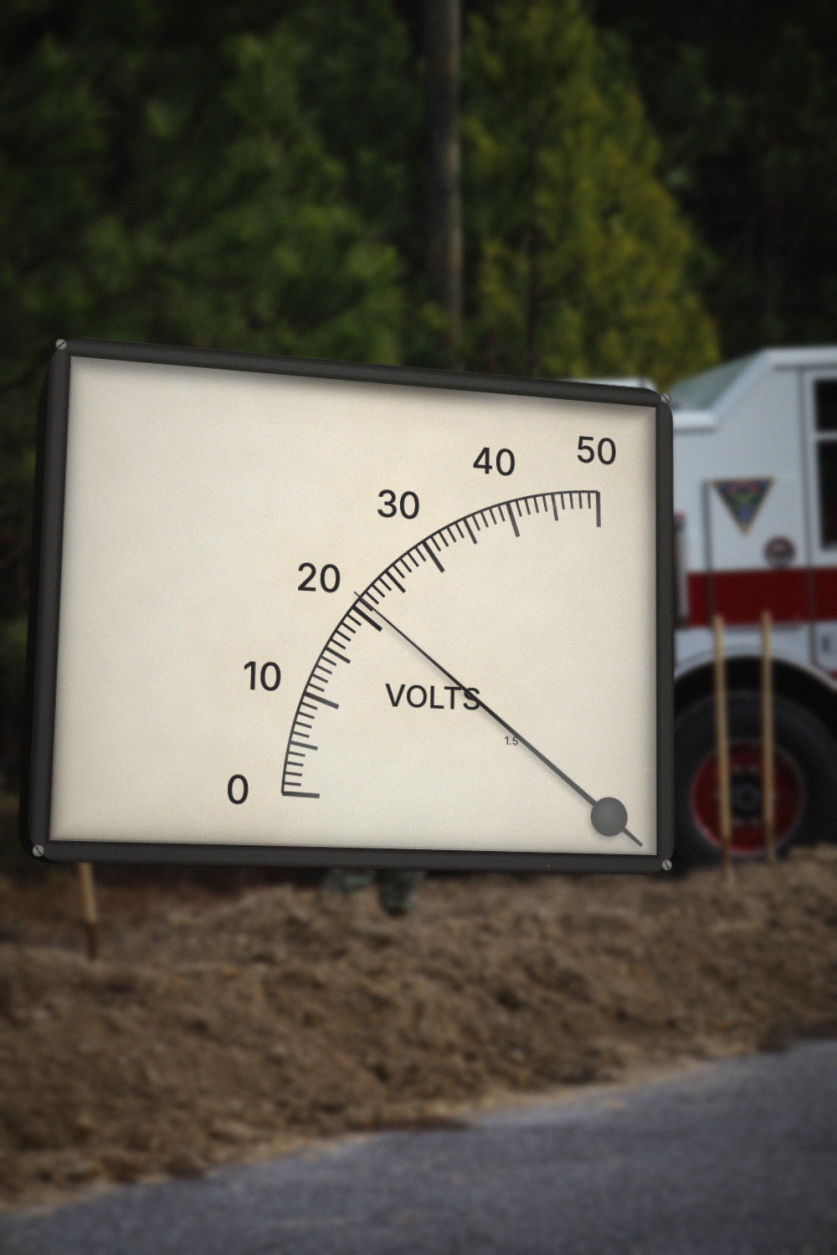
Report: 21V
